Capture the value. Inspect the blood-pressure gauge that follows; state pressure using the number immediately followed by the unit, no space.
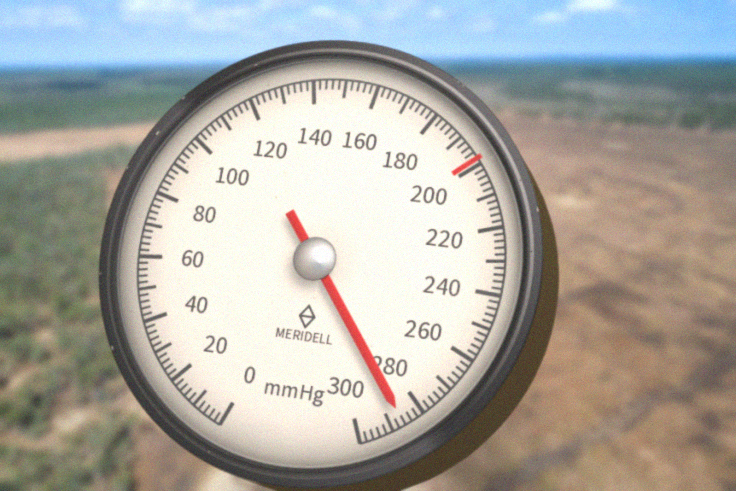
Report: 286mmHg
